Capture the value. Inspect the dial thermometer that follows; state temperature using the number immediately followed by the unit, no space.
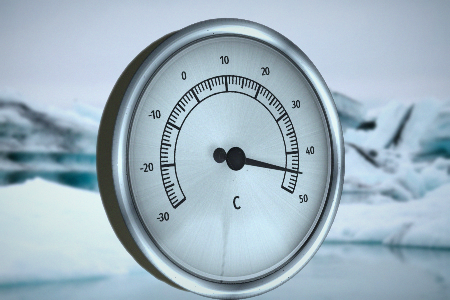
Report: 45°C
